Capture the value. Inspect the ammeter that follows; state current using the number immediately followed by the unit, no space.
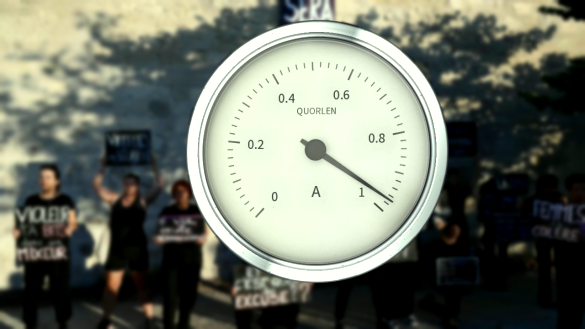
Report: 0.97A
